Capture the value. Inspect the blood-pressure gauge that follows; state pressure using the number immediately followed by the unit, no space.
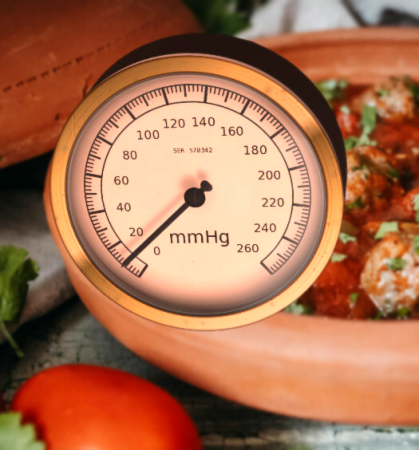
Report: 10mmHg
